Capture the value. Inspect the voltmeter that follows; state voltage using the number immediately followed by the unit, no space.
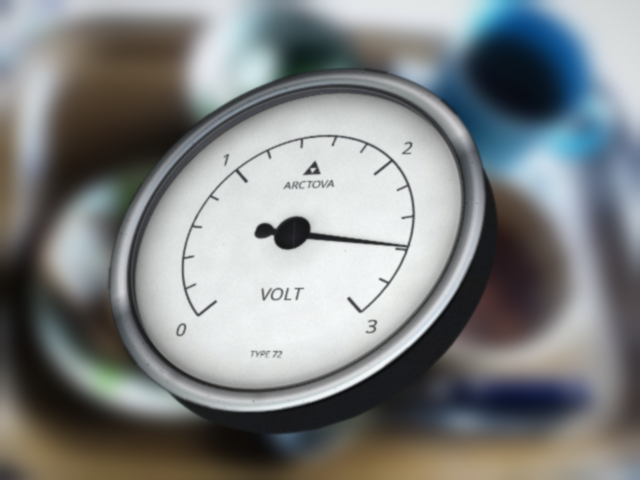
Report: 2.6V
